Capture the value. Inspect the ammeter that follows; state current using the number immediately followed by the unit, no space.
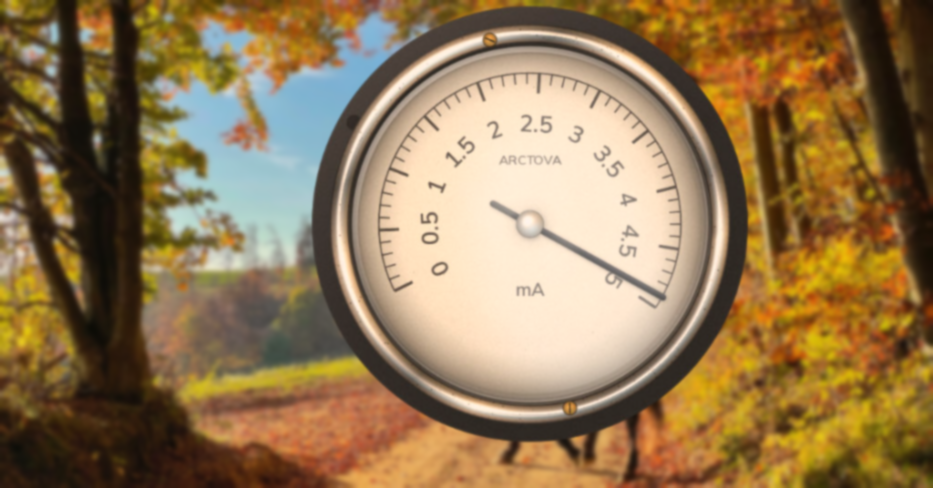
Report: 4.9mA
